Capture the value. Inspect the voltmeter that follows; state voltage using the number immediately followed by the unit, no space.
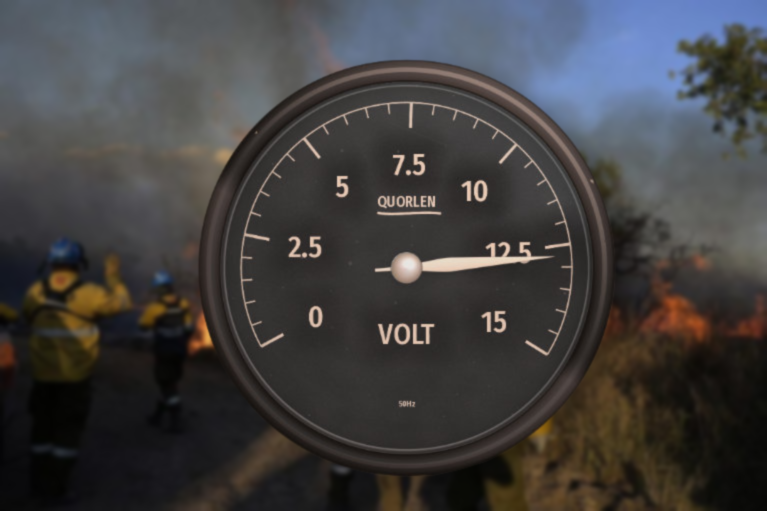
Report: 12.75V
